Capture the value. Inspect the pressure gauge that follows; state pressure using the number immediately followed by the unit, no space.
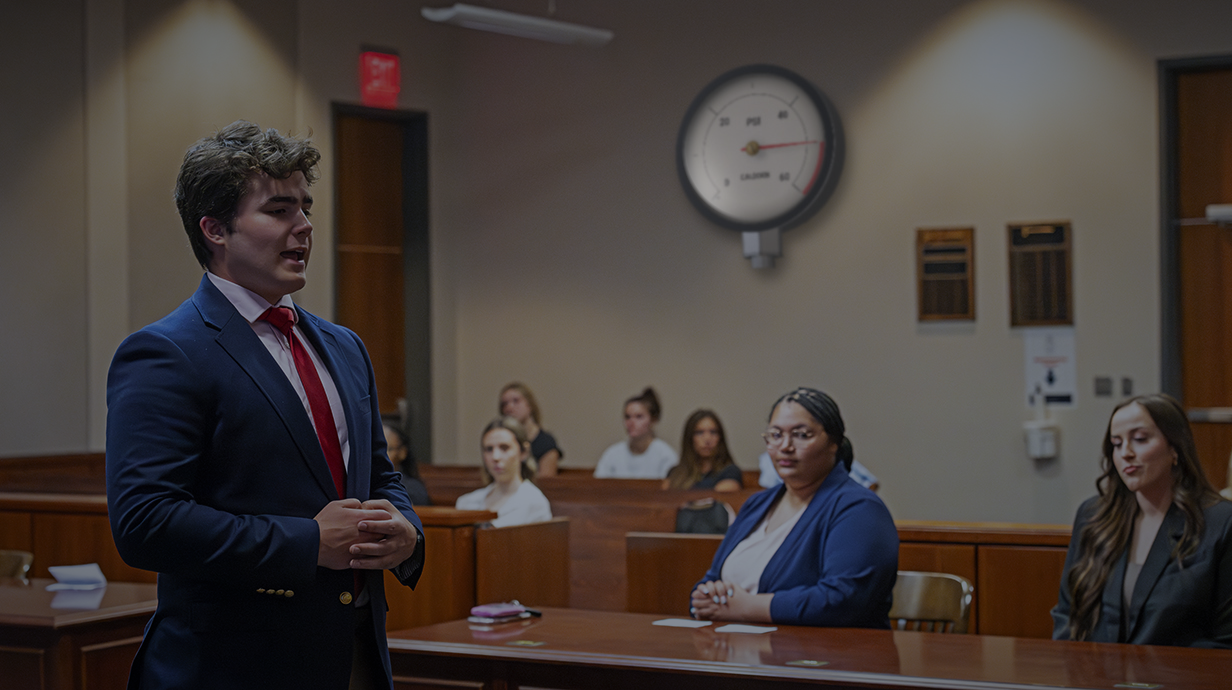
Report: 50psi
